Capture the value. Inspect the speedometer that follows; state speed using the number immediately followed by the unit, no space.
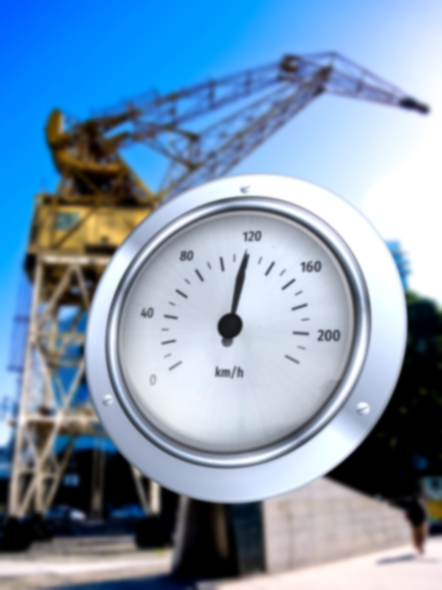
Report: 120km/h
